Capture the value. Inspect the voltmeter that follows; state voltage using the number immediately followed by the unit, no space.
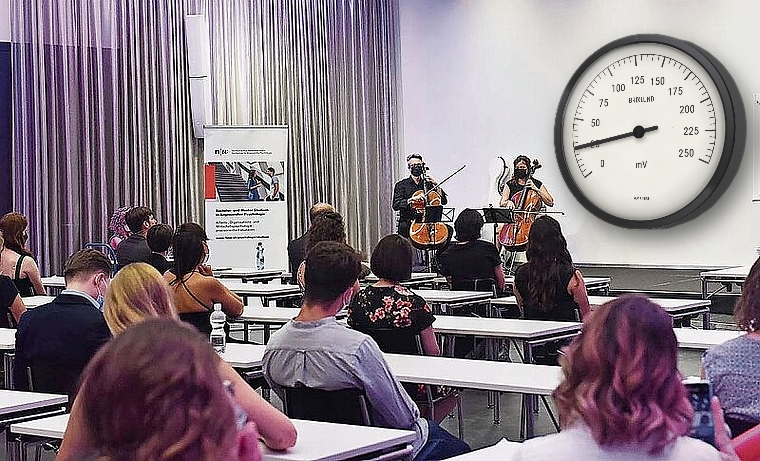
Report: 25mV
